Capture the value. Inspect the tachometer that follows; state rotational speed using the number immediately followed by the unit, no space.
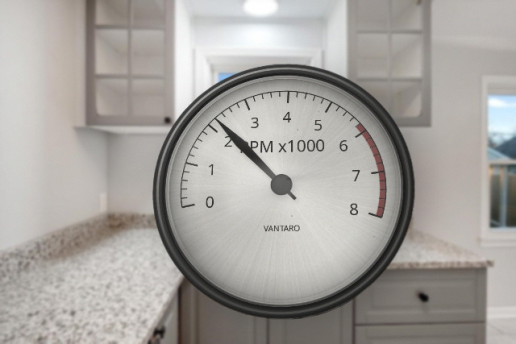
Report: 2200rpm
